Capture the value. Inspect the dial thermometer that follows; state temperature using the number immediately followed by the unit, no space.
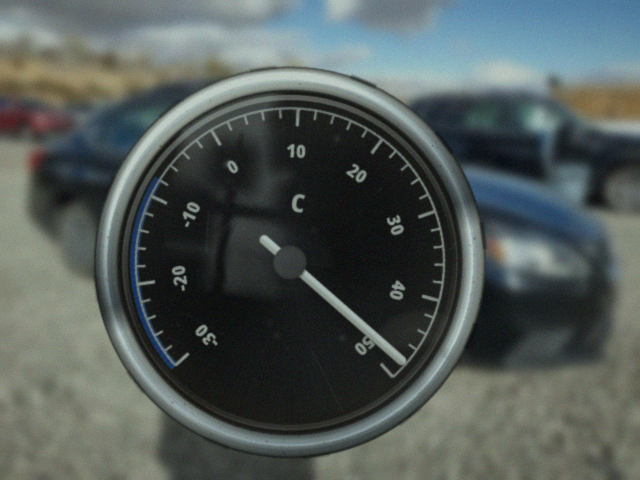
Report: 48°C
